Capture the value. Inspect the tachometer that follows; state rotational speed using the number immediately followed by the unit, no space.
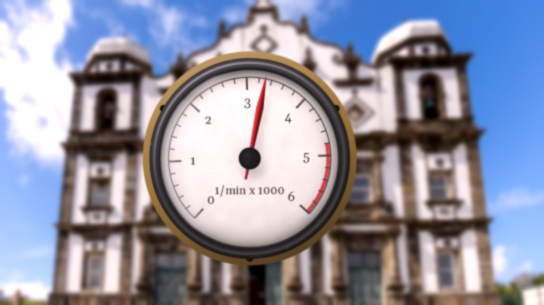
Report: 3300rpm
